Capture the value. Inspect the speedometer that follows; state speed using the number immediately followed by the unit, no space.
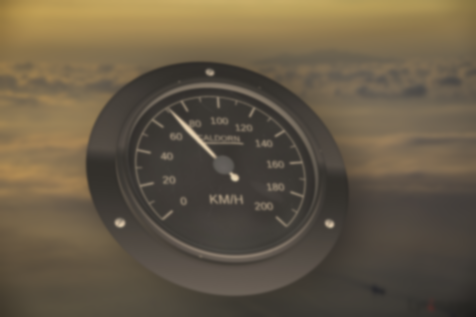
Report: 70km/h
